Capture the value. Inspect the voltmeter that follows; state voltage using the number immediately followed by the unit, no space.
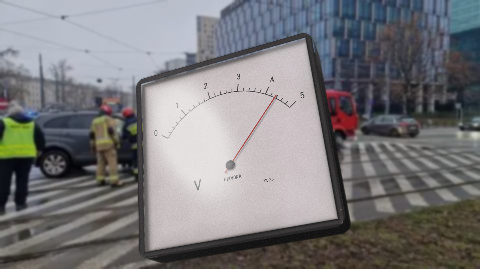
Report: 4.4V
